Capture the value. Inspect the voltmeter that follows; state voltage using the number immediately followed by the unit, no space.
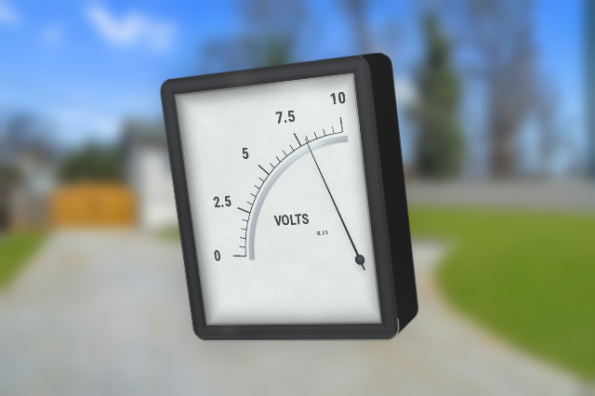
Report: 8V
